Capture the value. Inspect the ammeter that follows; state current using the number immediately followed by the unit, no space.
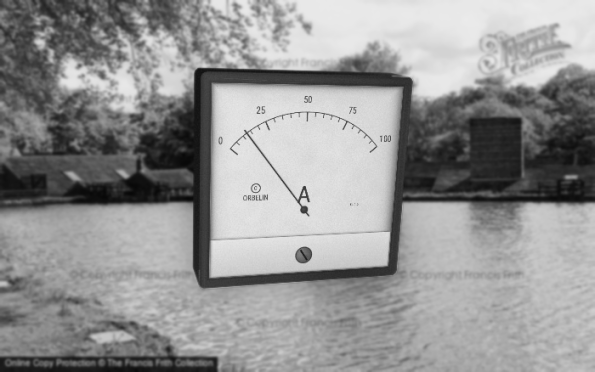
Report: 12.5A
